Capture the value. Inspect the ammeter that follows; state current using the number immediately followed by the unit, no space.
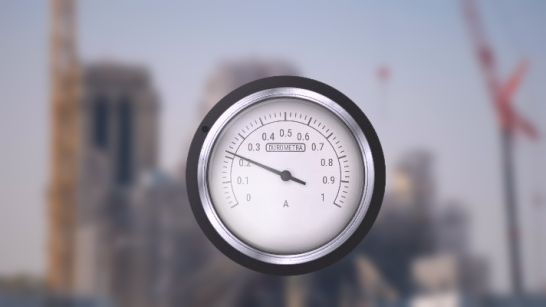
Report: 0.22A
